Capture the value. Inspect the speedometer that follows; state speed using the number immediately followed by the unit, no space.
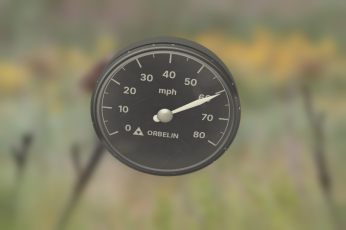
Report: 60mph
